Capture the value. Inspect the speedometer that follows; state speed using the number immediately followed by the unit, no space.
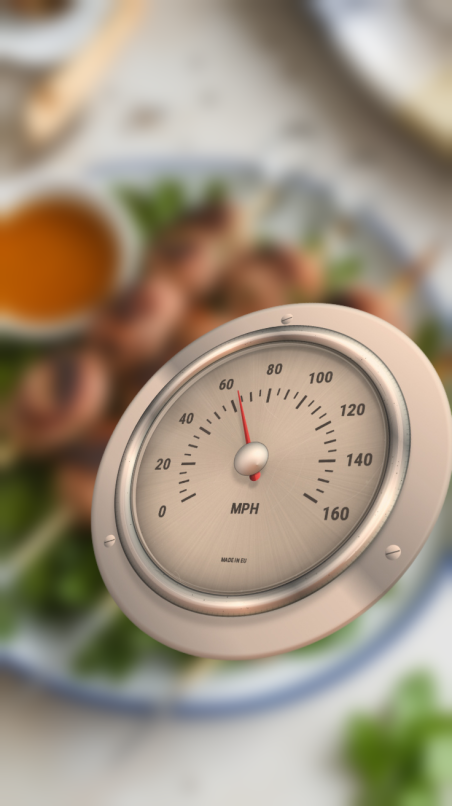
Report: 65mph
